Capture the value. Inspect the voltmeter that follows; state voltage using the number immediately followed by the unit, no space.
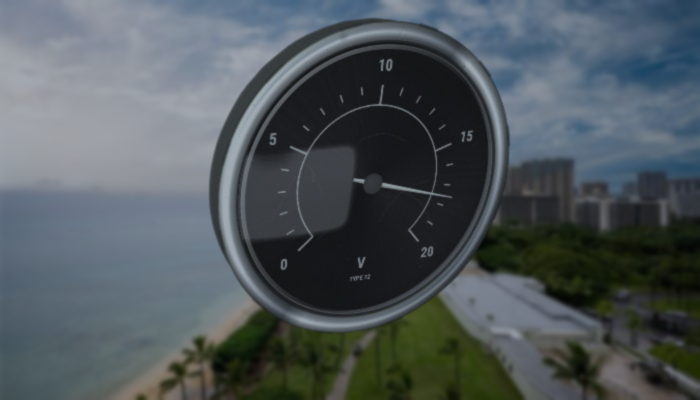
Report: 17.5V
